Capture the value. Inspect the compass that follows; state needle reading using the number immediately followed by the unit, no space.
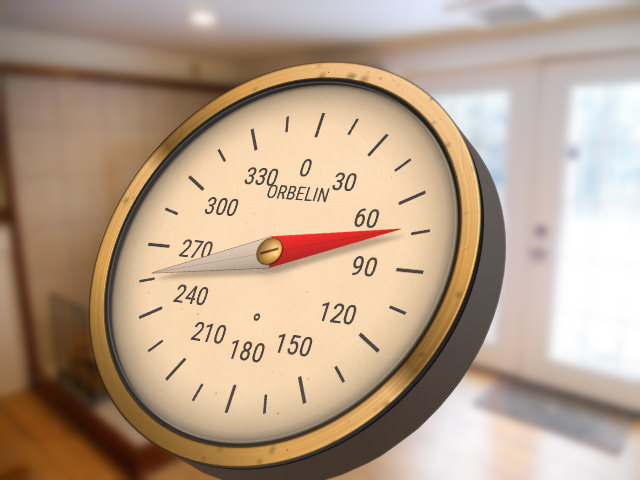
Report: 75°
